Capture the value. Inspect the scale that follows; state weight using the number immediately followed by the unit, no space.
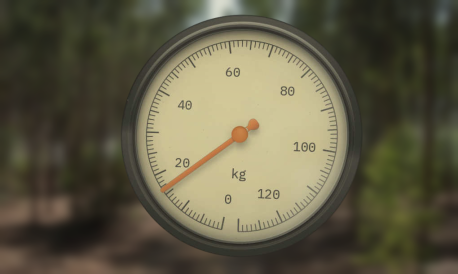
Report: 16kg
